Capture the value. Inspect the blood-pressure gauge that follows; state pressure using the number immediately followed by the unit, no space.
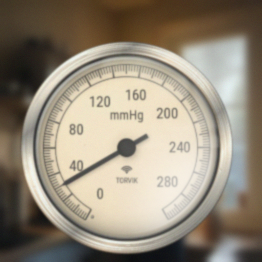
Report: 30mmHg
